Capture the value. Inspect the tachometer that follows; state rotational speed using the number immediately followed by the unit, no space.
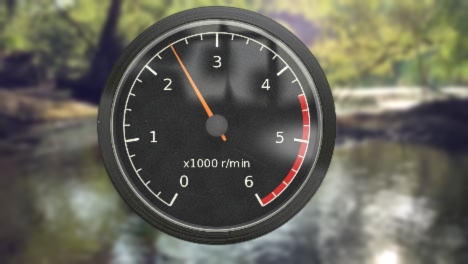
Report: 2400rpm
